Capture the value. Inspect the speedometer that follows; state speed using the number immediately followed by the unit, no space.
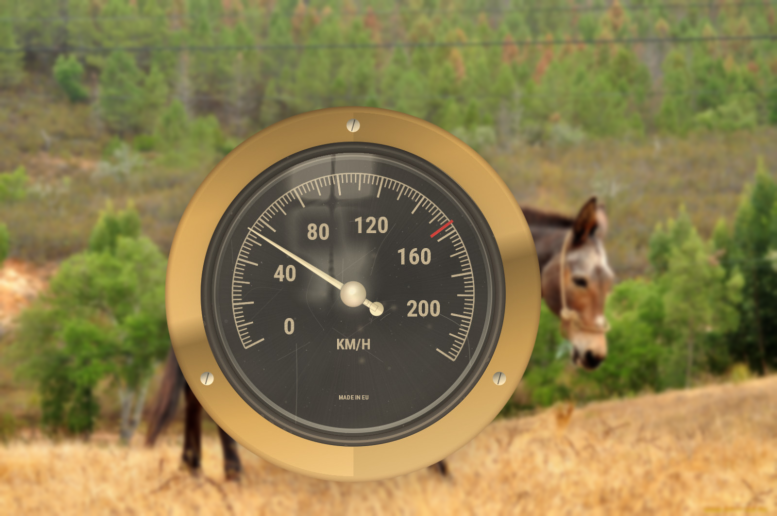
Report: 54km/h
